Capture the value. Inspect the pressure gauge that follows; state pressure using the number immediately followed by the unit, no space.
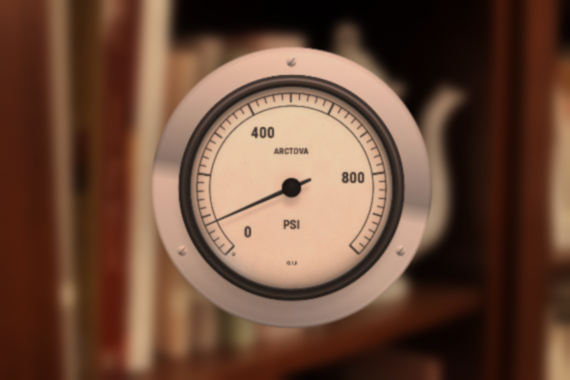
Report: 80psi
